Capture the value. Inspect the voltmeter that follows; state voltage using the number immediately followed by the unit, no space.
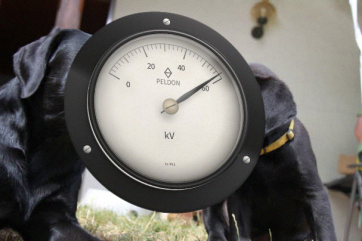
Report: 58kV
